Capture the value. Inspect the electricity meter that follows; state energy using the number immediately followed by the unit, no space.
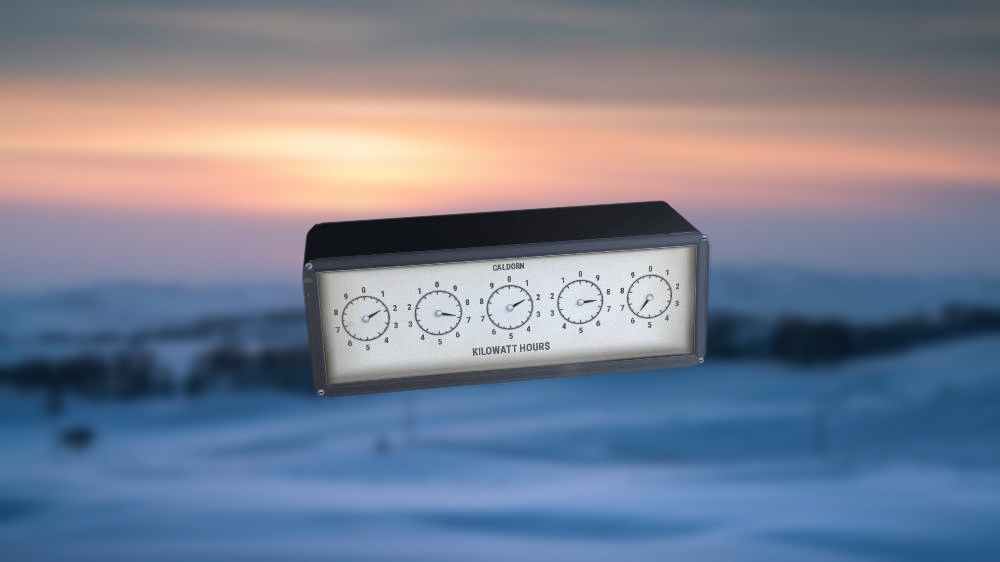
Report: 17176kWh
